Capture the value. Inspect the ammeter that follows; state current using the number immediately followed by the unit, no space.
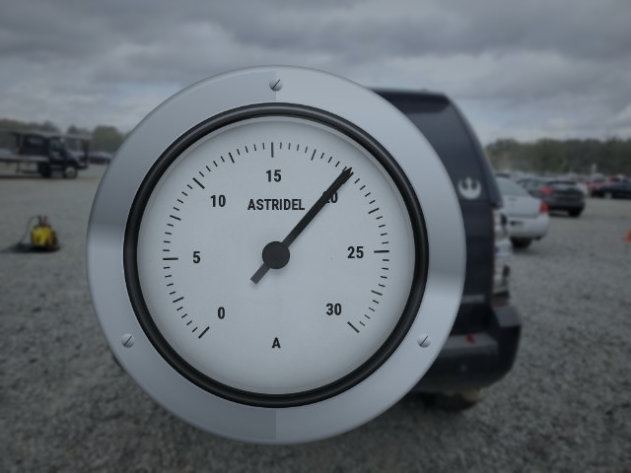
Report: 19.75A
